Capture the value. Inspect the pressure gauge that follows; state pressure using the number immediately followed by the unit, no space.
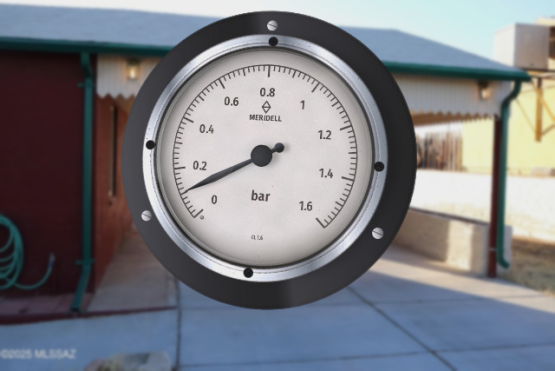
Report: 0.1bar
